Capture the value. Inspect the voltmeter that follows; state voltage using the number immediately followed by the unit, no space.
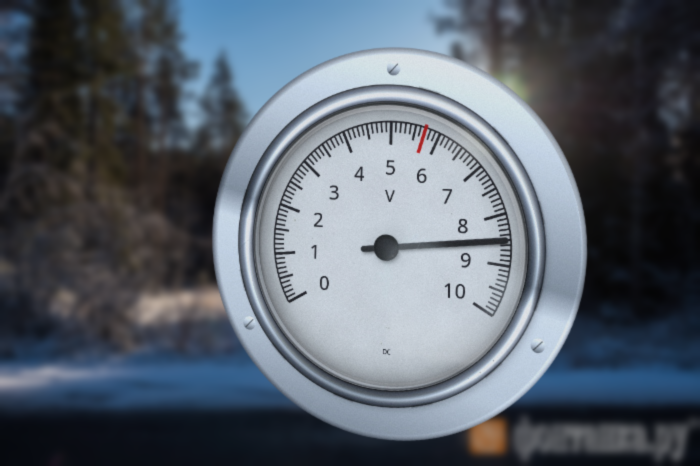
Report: 8.5V
